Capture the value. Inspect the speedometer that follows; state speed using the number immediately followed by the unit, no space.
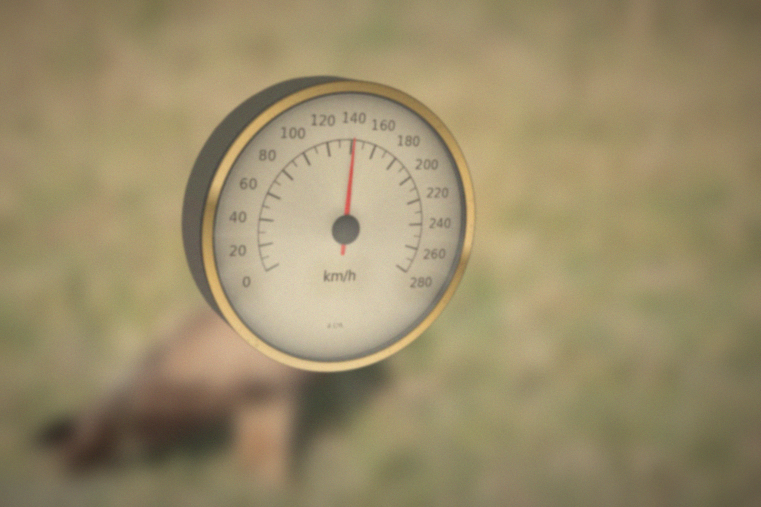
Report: 140km/h
